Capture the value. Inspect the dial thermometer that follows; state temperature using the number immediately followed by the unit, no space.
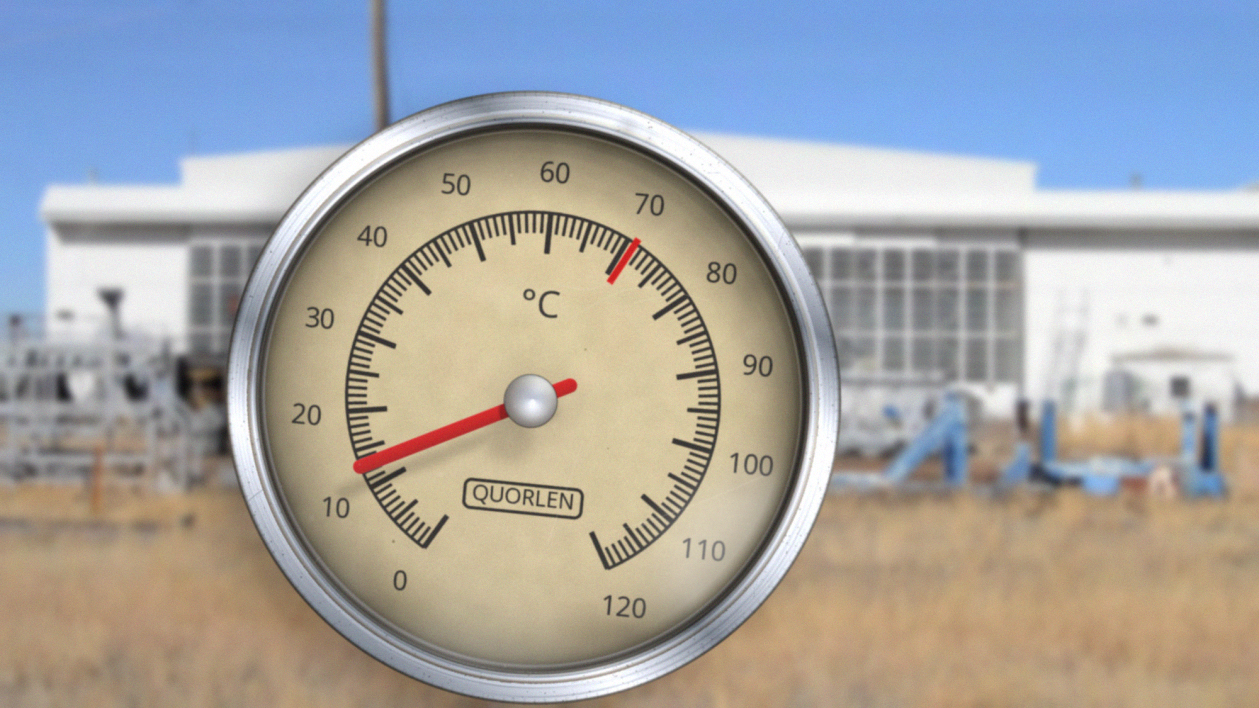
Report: 13°C
